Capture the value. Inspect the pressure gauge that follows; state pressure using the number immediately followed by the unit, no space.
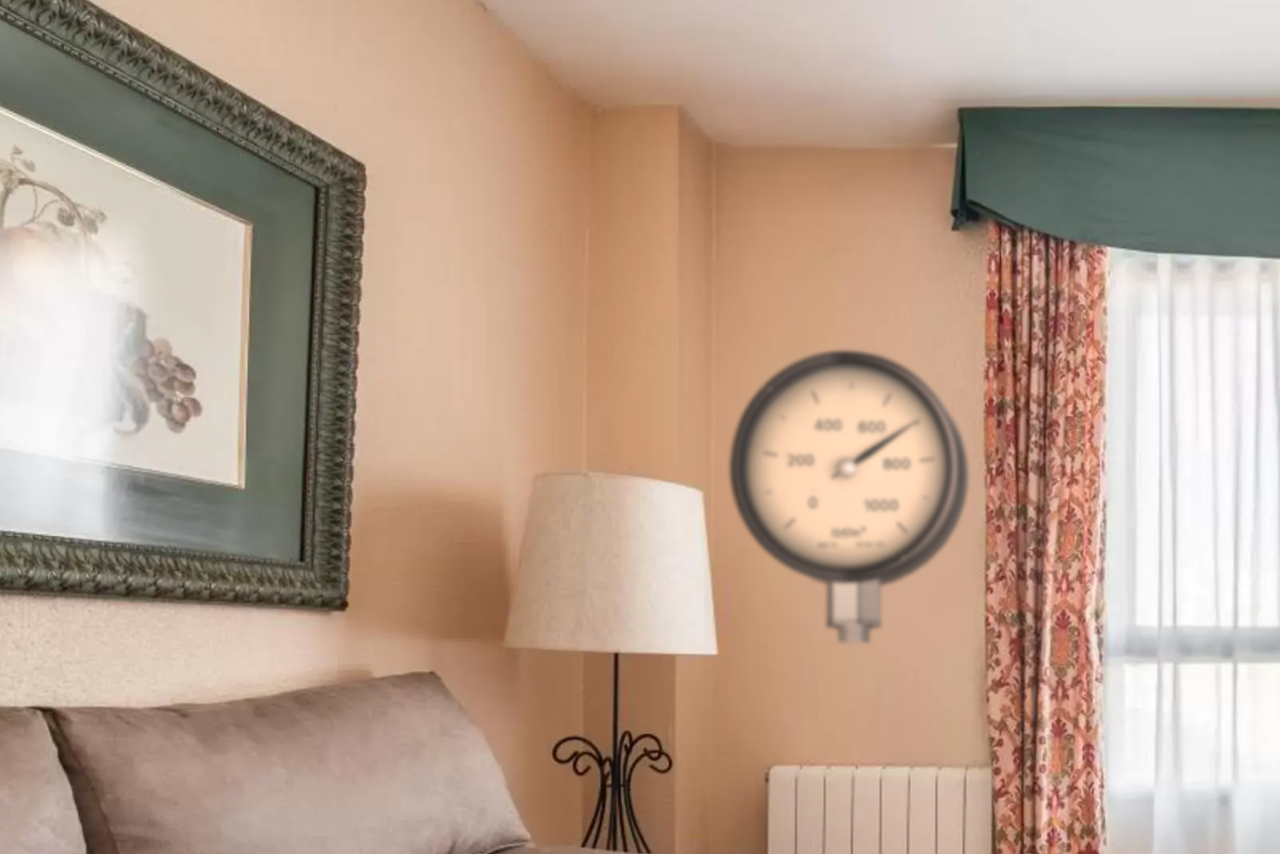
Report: 700psi
